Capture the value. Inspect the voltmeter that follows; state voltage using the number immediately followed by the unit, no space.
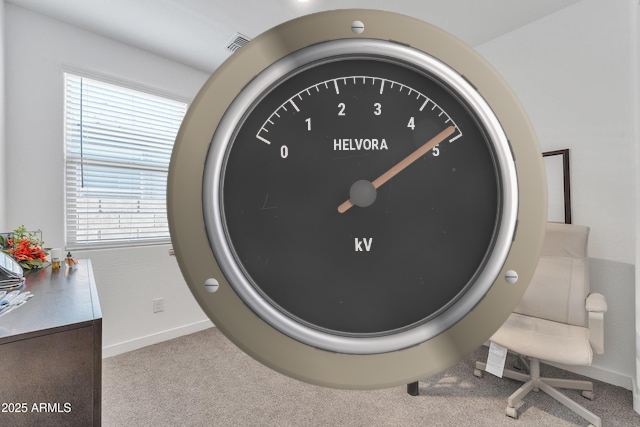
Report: 4.8kV
